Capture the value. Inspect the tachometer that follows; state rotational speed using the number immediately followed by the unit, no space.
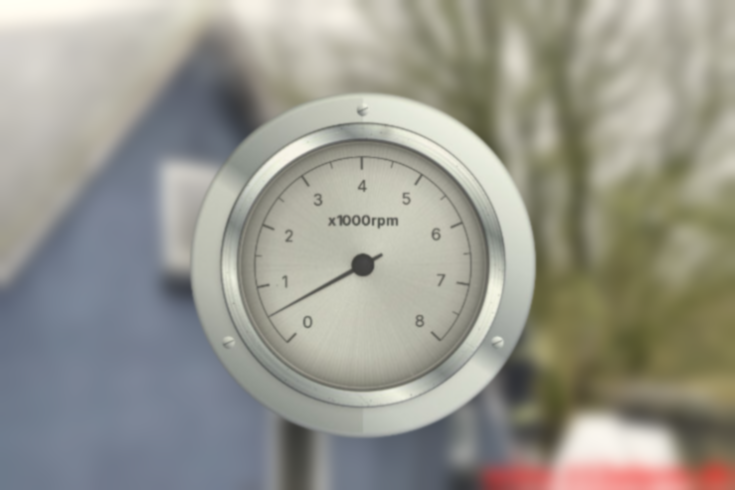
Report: 500rpm
